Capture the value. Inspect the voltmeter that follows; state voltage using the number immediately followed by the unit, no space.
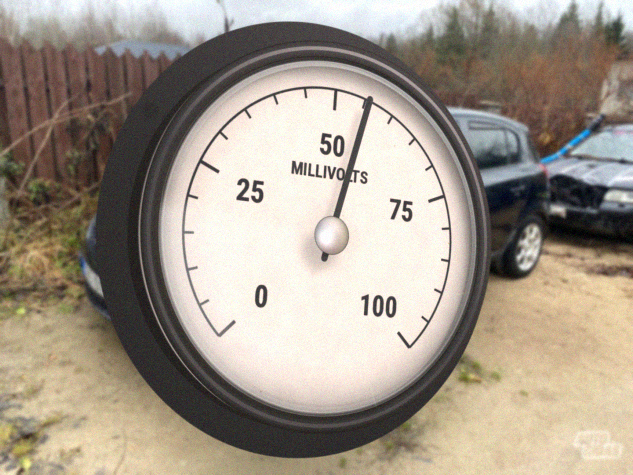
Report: 55mV
